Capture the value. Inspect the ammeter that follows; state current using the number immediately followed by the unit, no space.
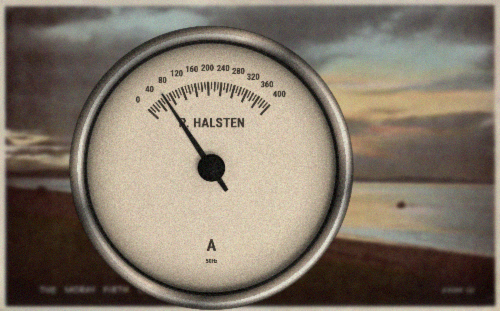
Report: 60A
